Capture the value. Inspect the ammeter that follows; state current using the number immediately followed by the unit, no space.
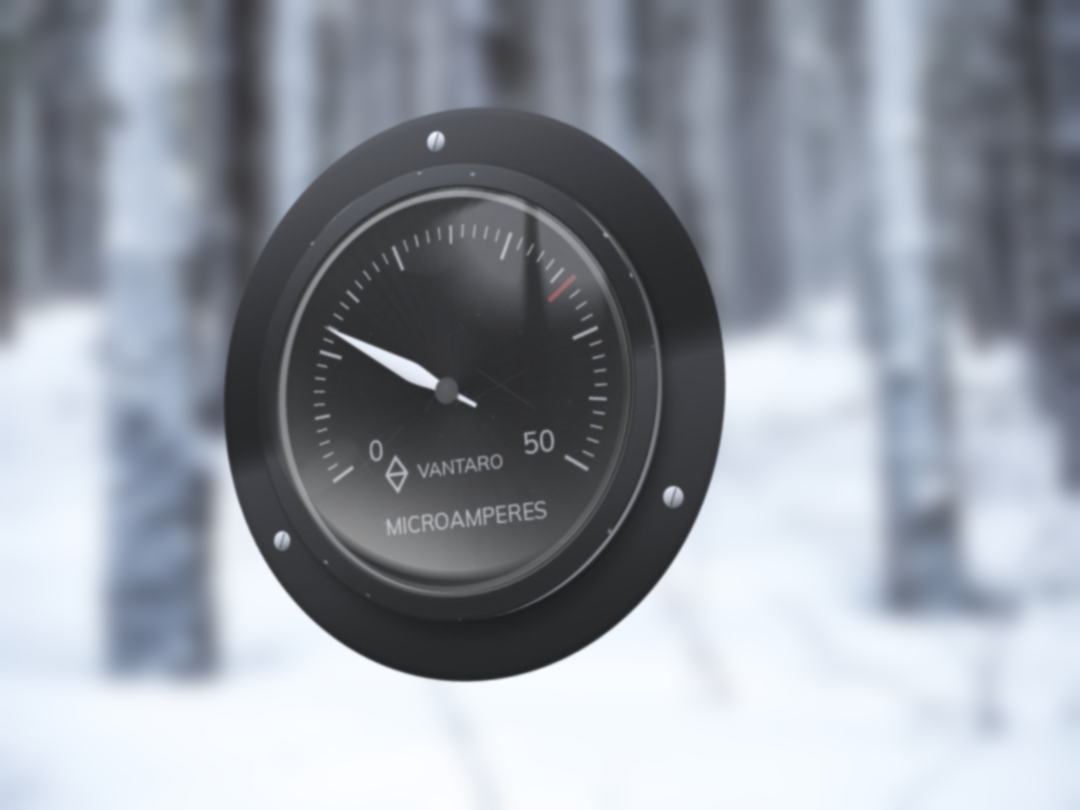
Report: 12µA
